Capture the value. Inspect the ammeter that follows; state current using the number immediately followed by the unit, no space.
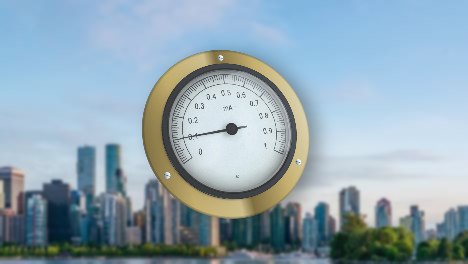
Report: 0.1mA
